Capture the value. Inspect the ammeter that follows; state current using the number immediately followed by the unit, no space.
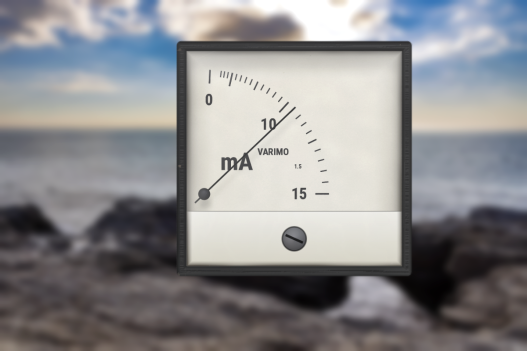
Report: 10.5mA
